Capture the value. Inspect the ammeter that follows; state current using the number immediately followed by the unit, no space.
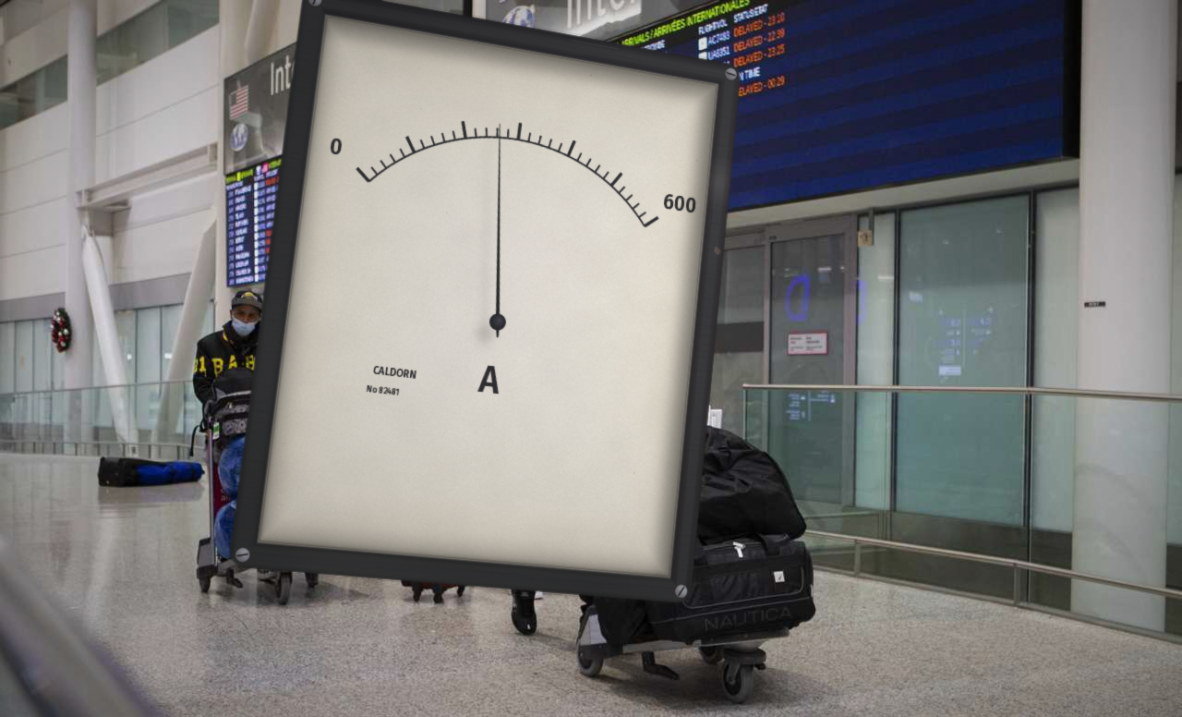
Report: 260A
